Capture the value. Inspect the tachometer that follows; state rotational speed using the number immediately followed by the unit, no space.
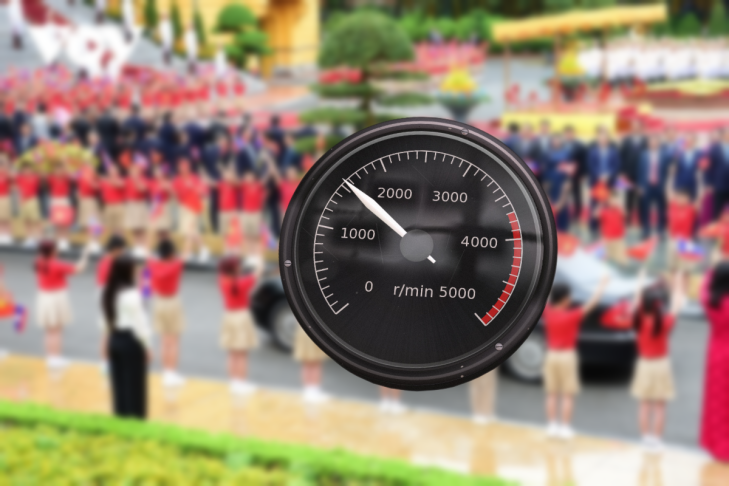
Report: 1550rpm
